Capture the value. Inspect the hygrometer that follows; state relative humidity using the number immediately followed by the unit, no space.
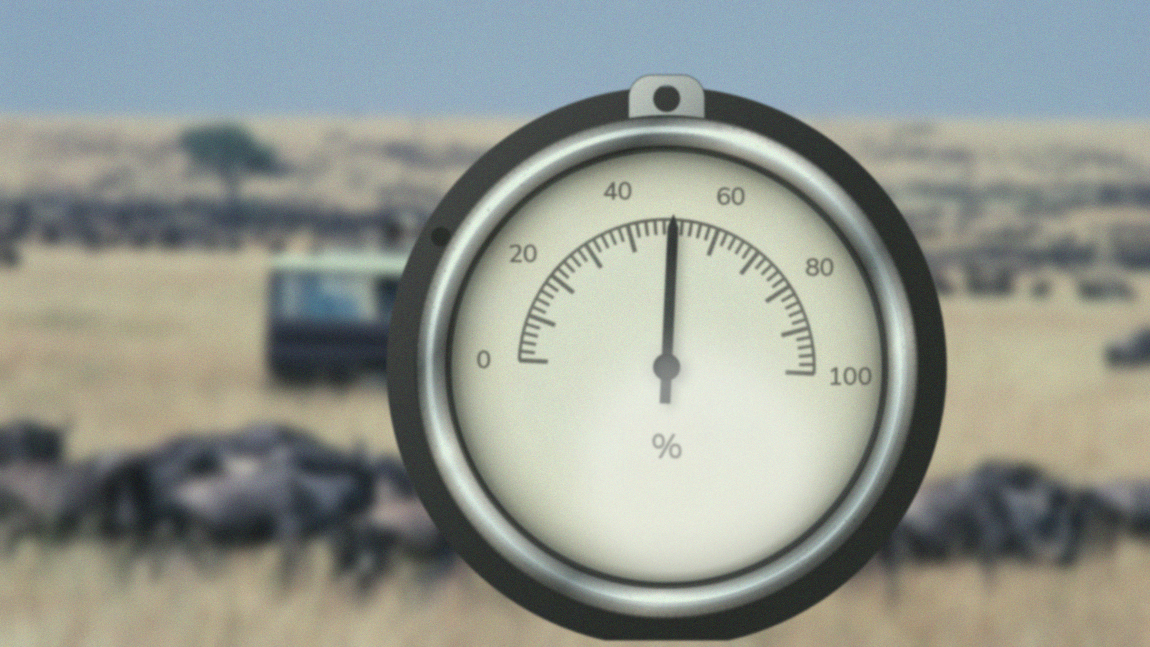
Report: 50%
